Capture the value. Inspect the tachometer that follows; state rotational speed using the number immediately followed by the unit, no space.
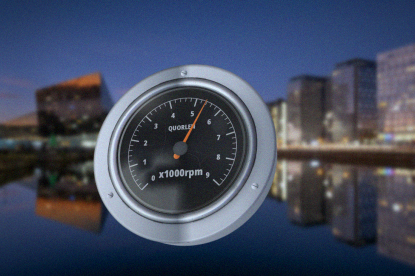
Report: 5400rpm
